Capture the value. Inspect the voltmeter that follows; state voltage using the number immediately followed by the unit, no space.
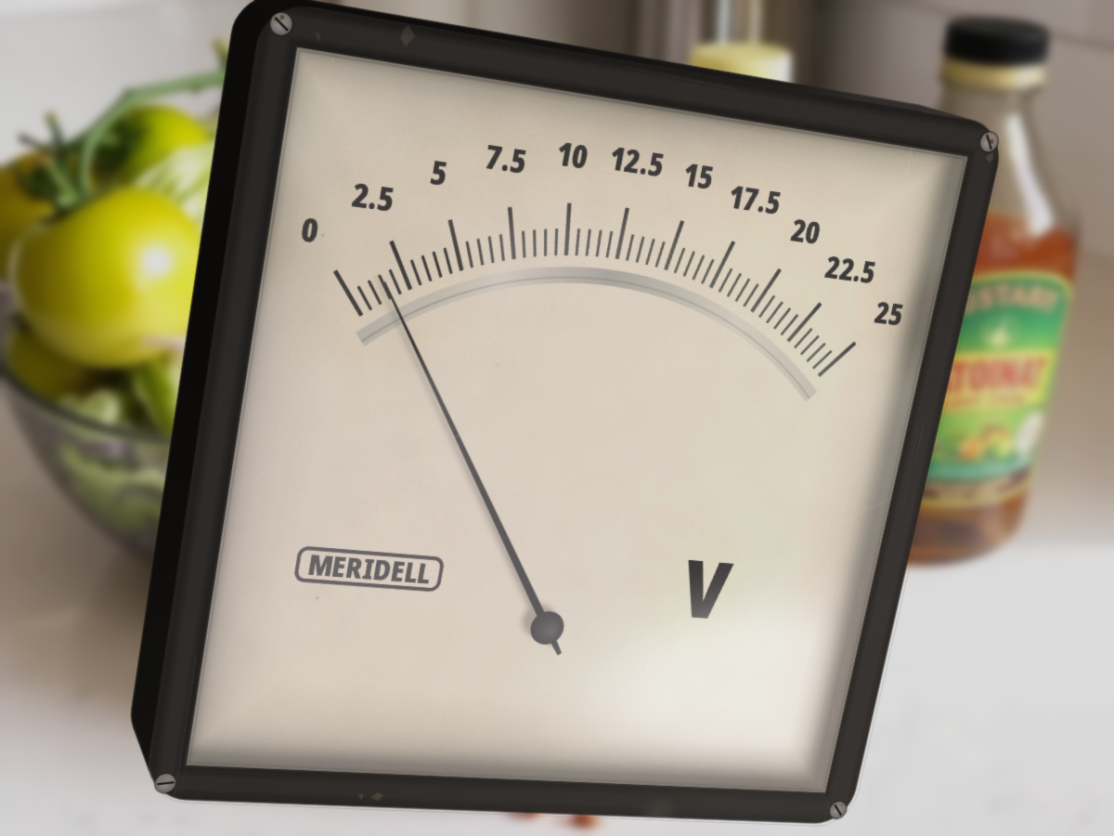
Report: 1.5V
